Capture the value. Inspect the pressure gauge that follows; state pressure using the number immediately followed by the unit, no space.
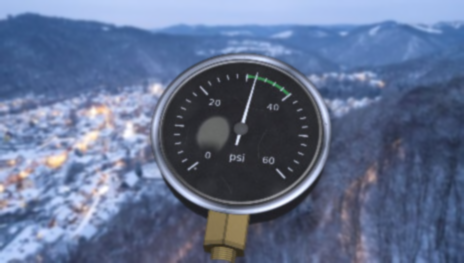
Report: 32psi
